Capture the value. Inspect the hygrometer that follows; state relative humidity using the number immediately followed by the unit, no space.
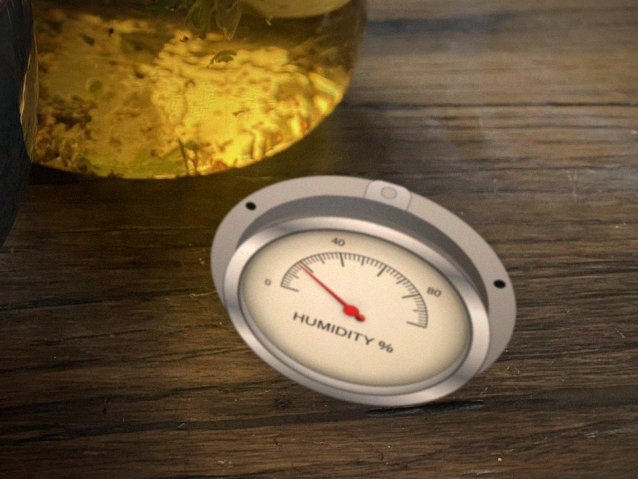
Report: 20%
